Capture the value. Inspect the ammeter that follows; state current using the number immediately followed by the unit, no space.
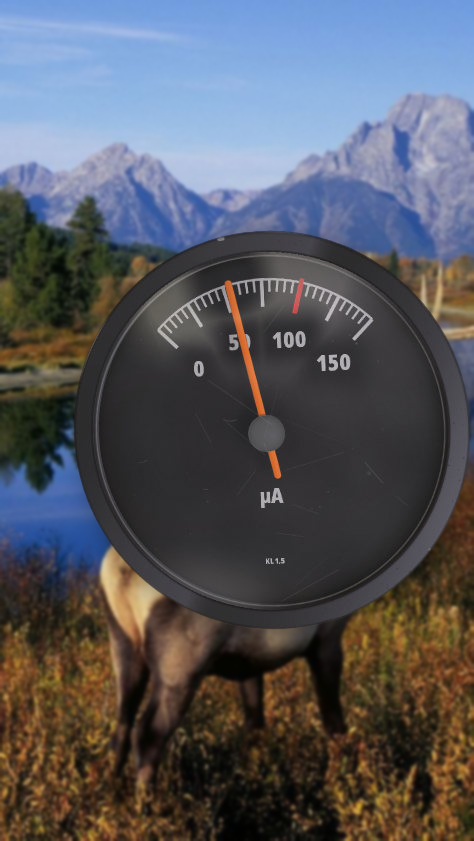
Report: 55µA
